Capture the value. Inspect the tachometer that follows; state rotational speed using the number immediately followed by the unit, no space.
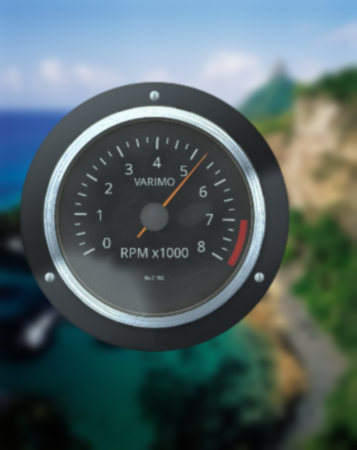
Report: 5250rpm
